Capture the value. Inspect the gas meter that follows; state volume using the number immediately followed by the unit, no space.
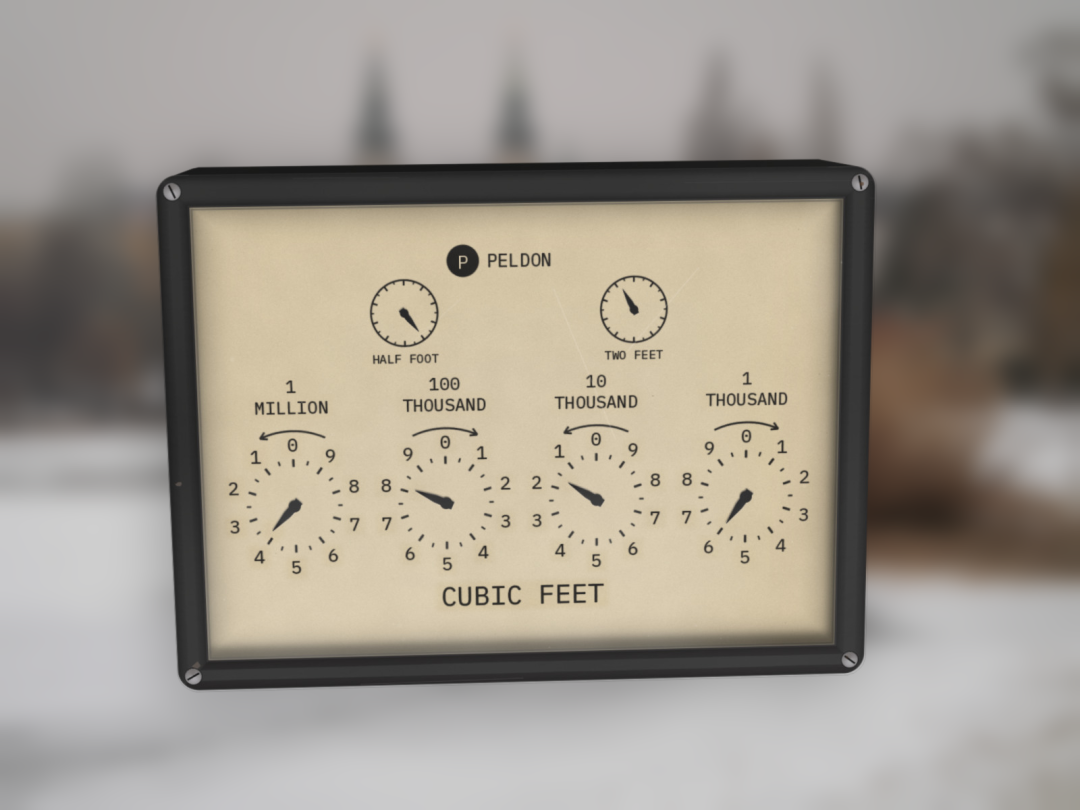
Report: 381600ft³
